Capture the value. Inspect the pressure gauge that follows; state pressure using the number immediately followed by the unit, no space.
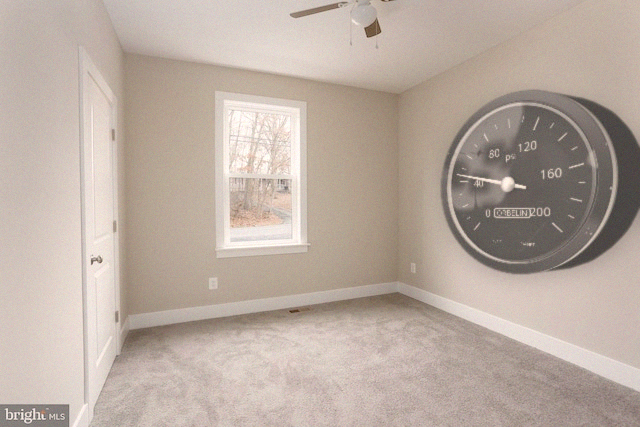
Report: 45psi
